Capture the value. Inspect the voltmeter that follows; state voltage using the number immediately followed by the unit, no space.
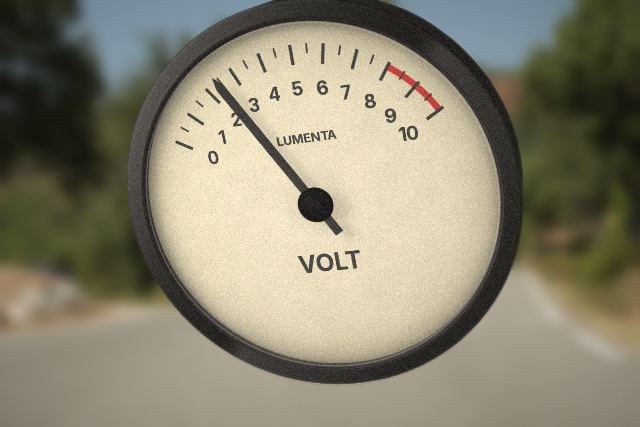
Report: 2.5V
